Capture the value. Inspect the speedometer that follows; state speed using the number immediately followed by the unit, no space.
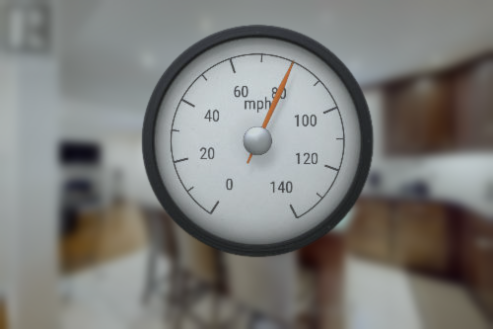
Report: 80mph
